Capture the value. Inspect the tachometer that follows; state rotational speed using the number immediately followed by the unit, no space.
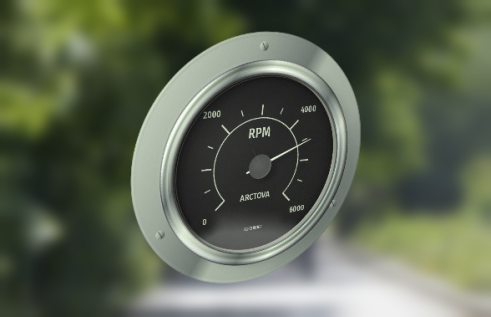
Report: 4500rpm
